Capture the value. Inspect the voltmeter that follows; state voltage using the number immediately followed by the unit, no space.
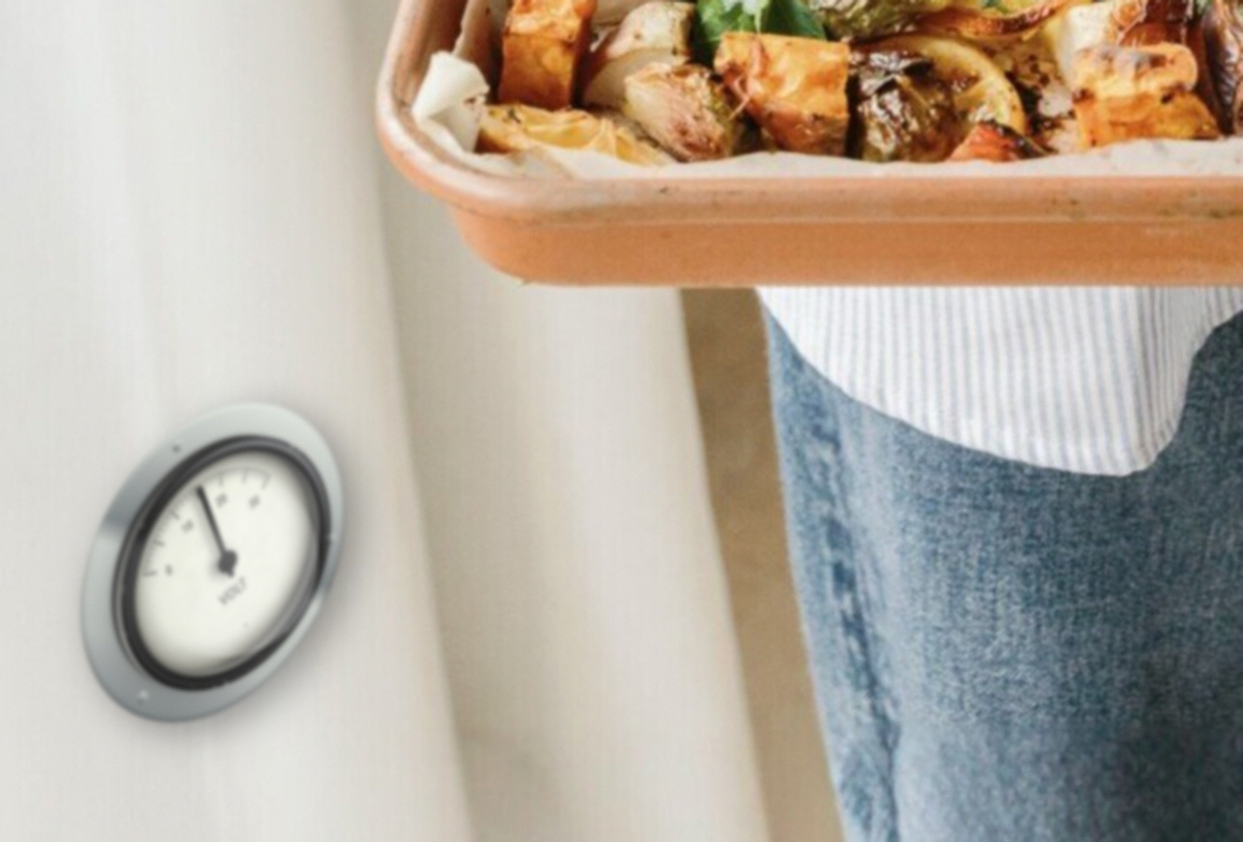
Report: 15V
